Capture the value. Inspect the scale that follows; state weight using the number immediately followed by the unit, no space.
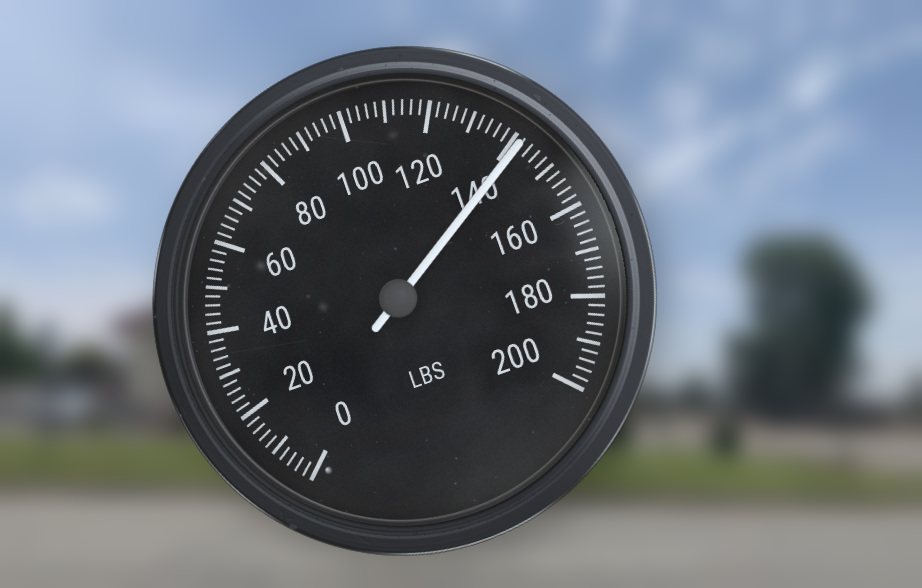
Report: 142lb
